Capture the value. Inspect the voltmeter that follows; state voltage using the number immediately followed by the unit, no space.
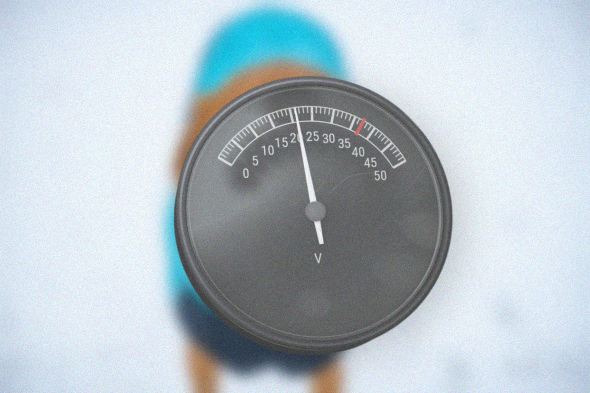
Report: 21V
